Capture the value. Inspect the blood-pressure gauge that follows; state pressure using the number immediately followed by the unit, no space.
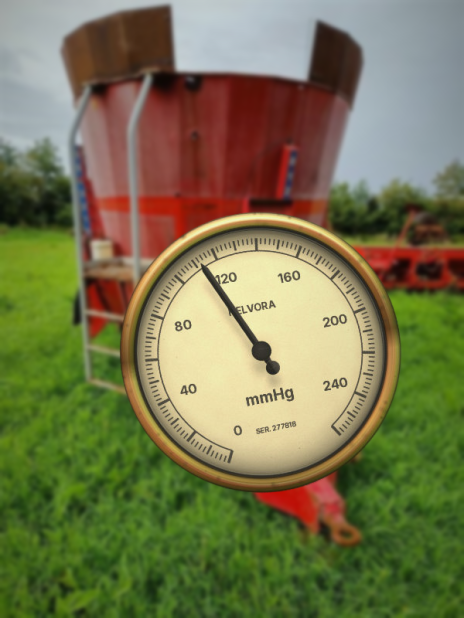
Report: 112mmHg
